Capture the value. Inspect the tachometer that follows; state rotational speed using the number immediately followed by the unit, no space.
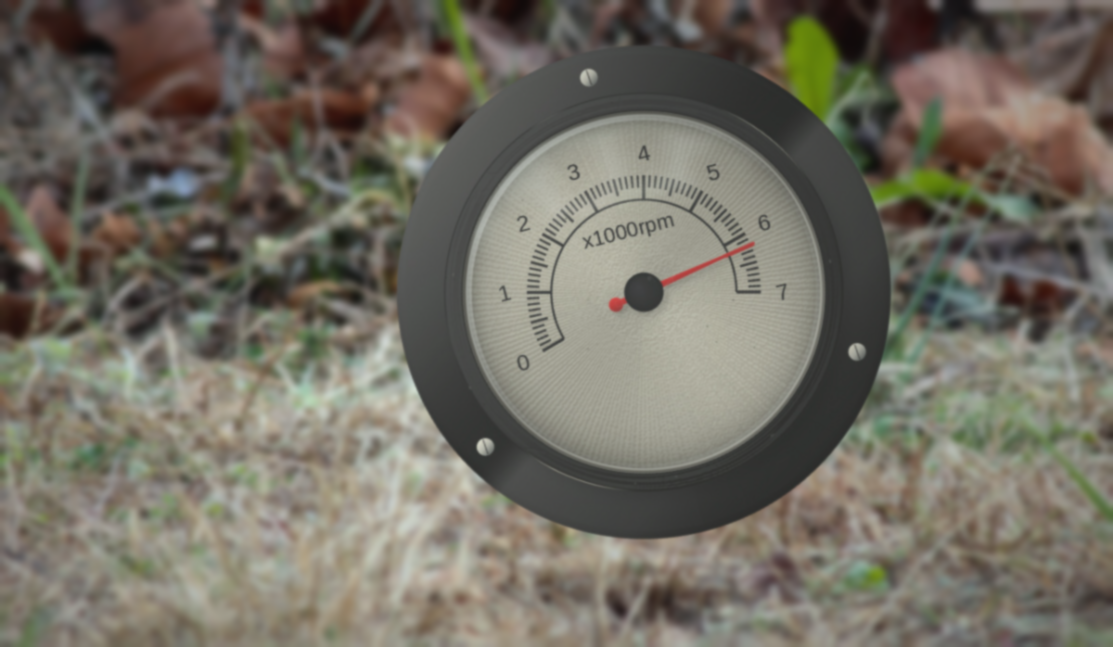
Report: 6200rpm
